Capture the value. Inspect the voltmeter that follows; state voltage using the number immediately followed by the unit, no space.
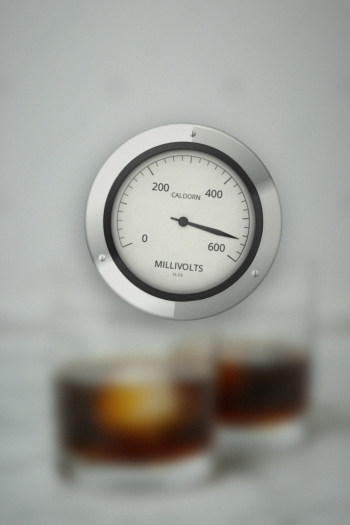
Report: 550mV
